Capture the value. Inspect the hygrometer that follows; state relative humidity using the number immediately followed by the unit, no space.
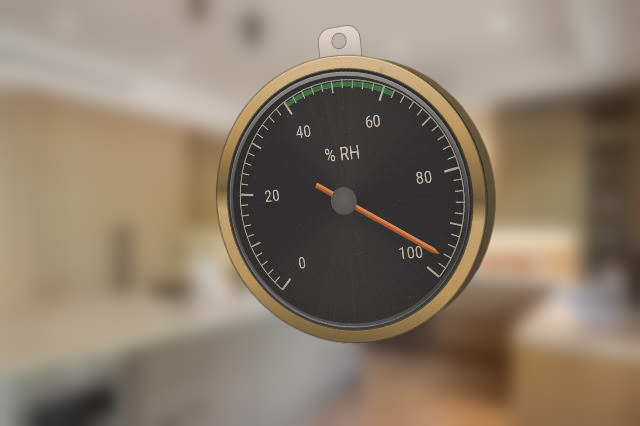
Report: 96%
